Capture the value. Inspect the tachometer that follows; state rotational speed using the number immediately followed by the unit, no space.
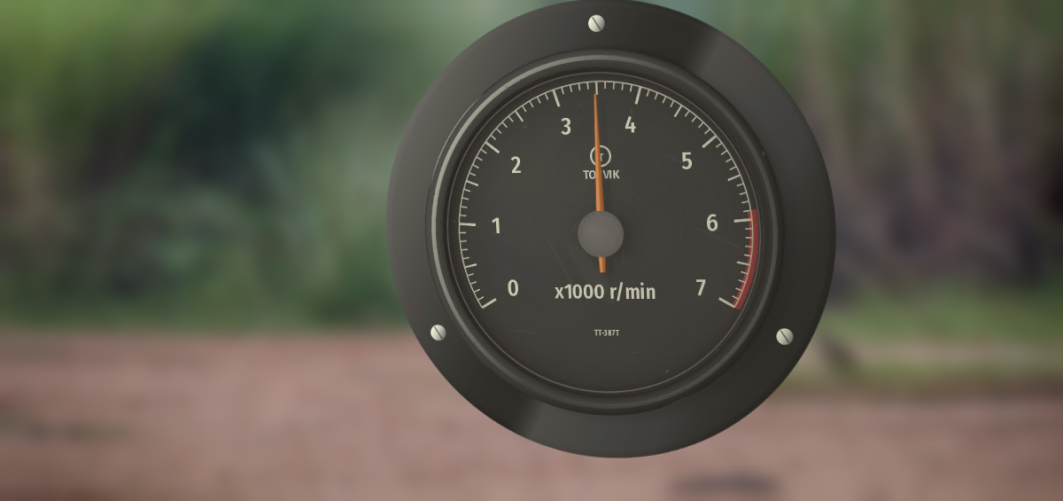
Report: 3500rpm
